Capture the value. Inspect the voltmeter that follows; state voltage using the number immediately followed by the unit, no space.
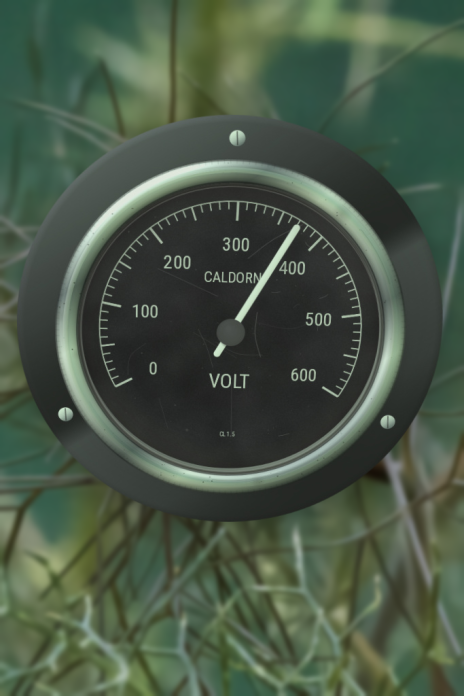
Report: 370V
